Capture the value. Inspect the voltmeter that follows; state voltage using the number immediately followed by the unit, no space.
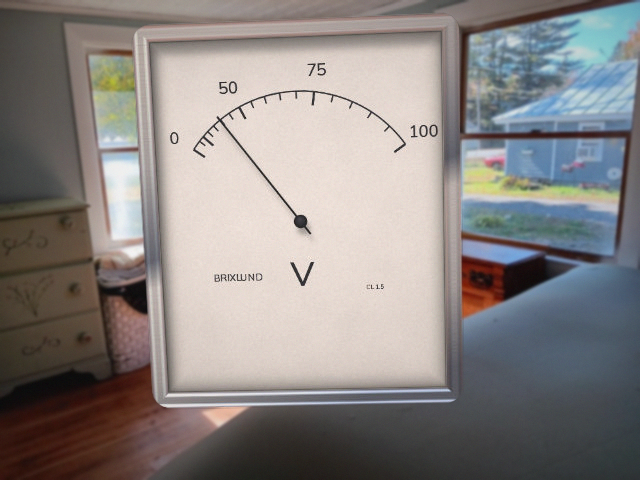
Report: 40V
